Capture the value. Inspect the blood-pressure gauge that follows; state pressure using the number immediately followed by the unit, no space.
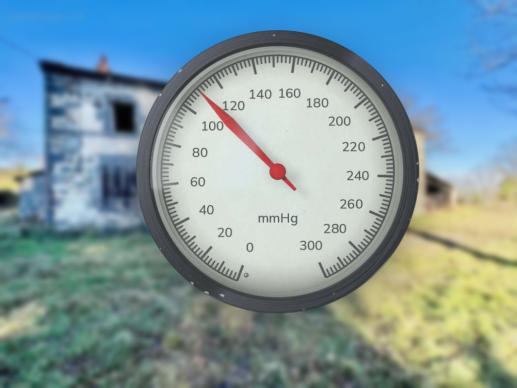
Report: 110mmHg
